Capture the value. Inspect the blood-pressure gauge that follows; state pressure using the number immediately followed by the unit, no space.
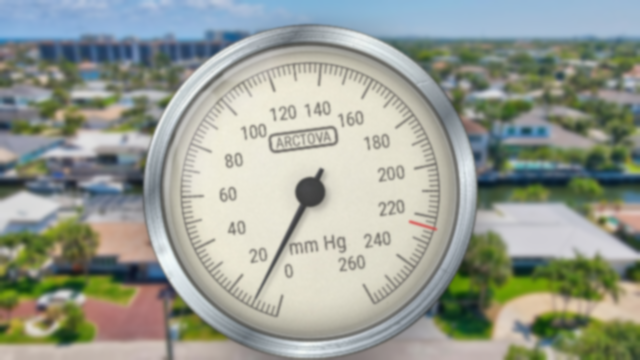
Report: 10mmHg
